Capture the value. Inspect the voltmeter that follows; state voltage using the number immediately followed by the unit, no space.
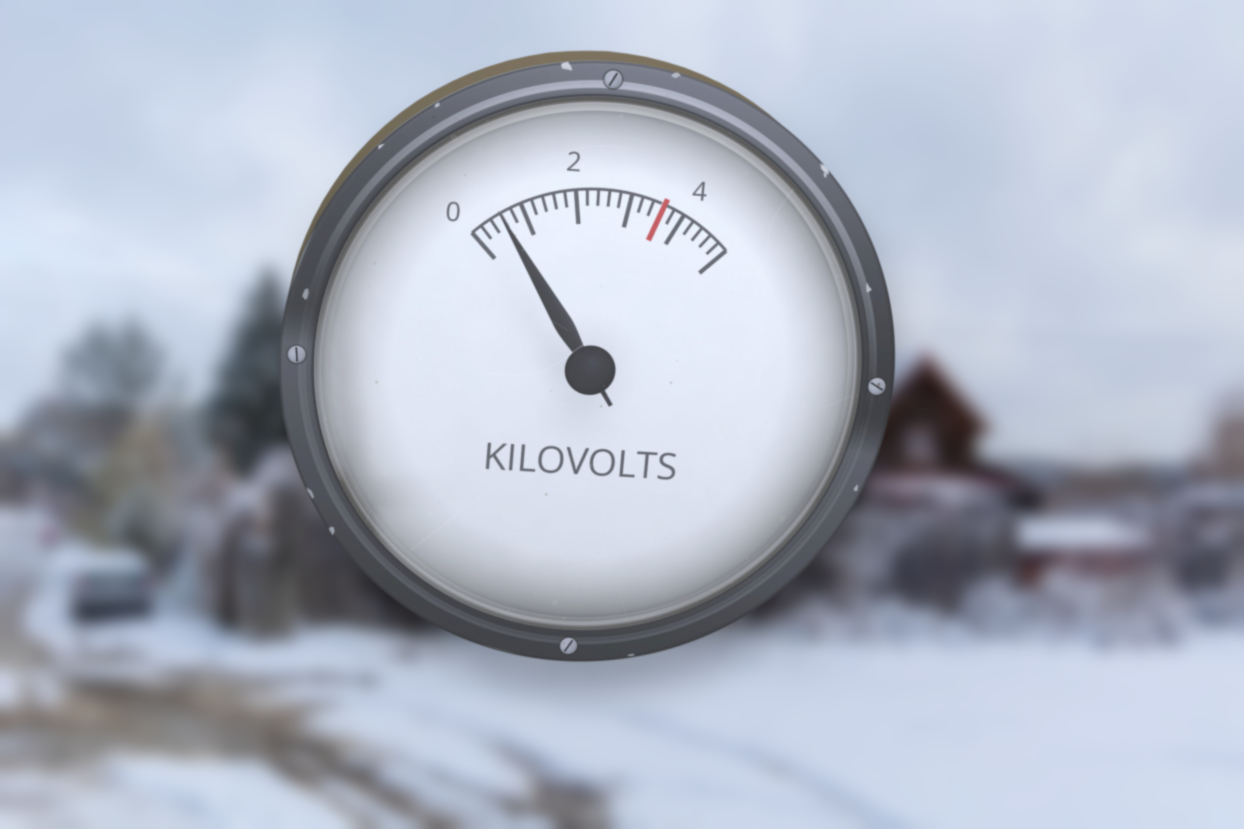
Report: 0.6kV
